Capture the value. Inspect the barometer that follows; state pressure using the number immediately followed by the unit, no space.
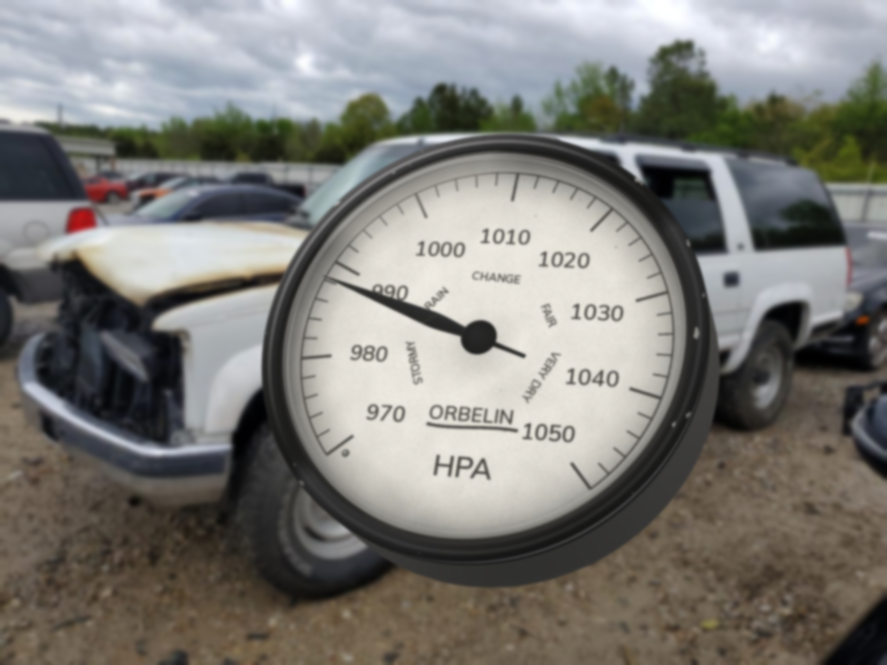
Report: 988hPa
